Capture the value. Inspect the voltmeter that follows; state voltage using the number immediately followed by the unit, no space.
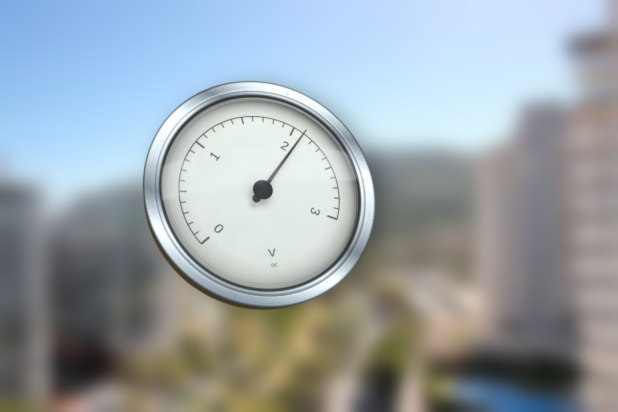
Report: 2.1V
